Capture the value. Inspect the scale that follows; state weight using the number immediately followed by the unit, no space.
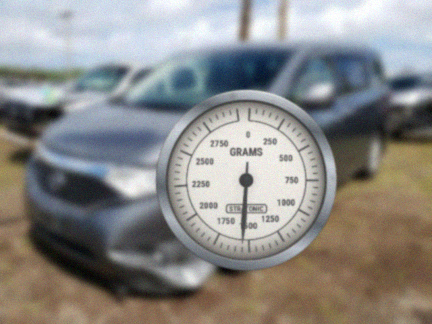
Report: 1550g
